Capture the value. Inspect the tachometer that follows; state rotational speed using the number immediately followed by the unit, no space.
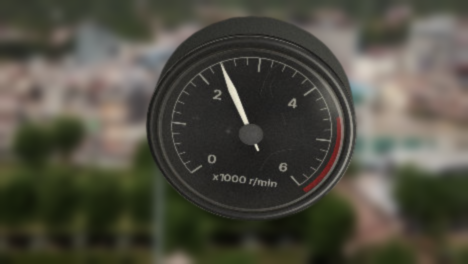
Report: 2400rpm
